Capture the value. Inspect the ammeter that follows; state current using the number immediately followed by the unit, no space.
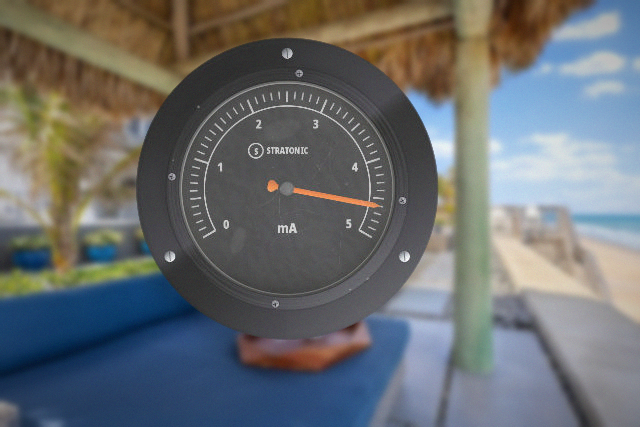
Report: 4.6mA
